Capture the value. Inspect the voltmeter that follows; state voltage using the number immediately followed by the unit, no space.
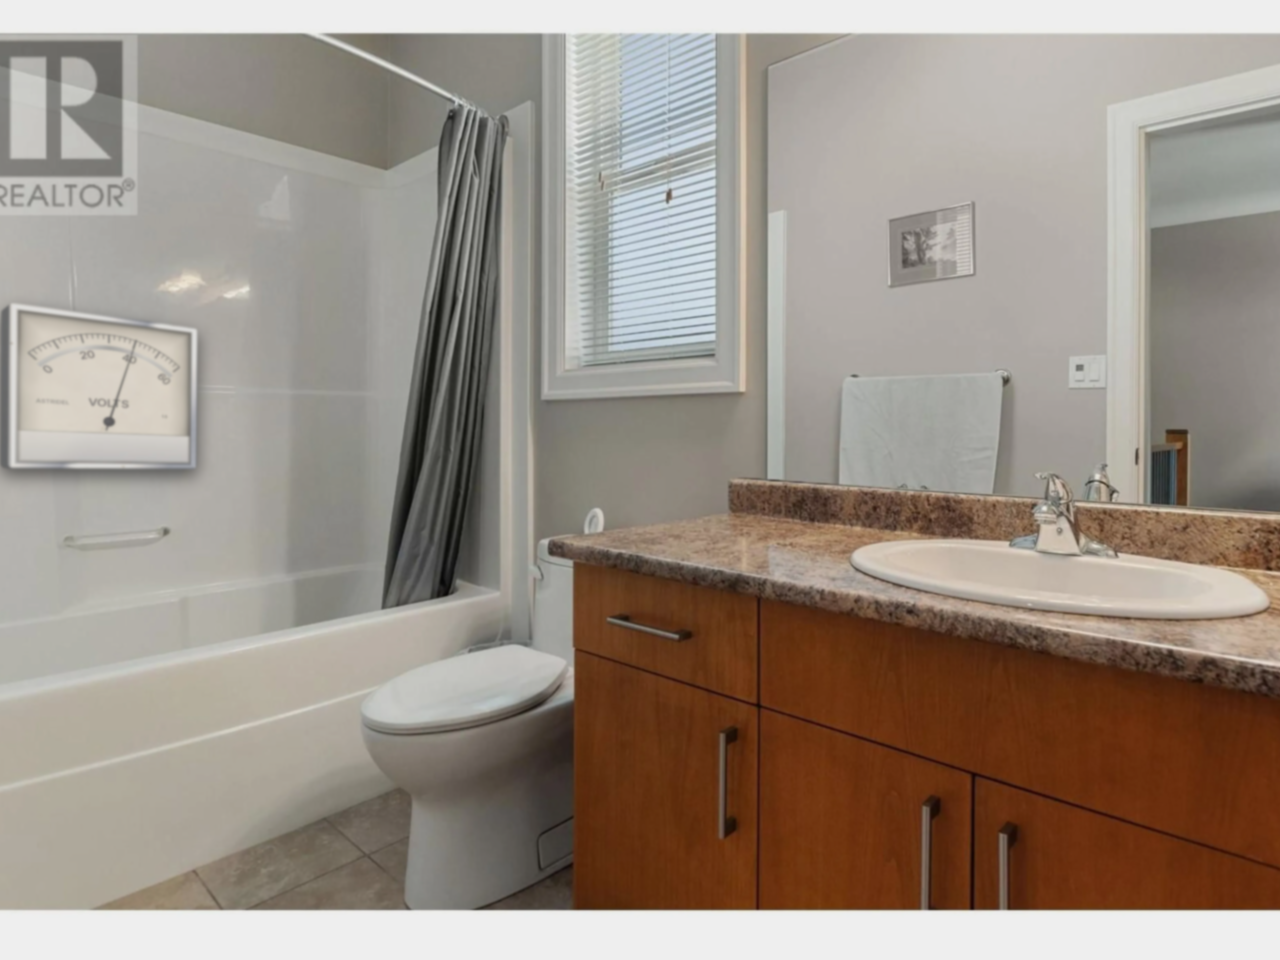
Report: 40V
